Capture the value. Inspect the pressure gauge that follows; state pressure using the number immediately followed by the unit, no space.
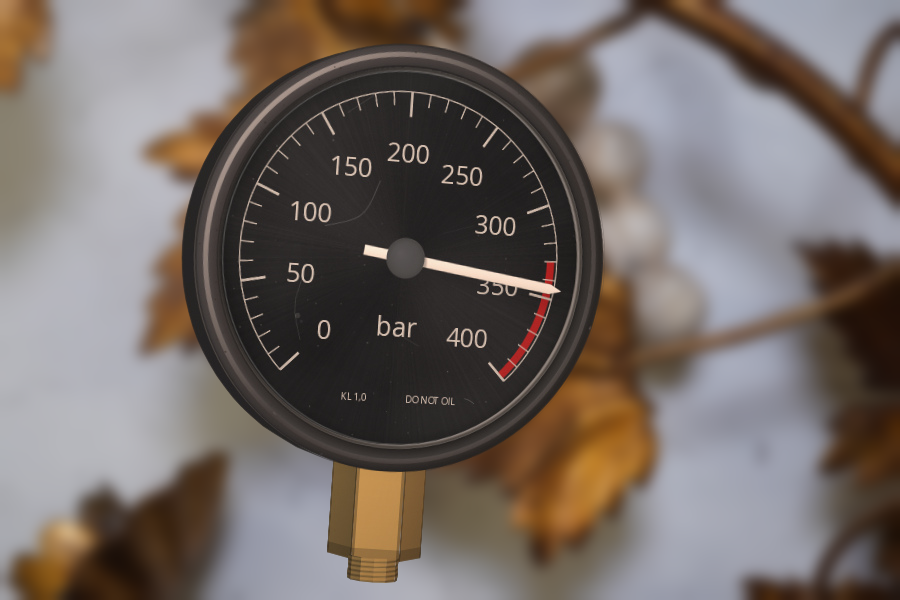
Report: 345bar
